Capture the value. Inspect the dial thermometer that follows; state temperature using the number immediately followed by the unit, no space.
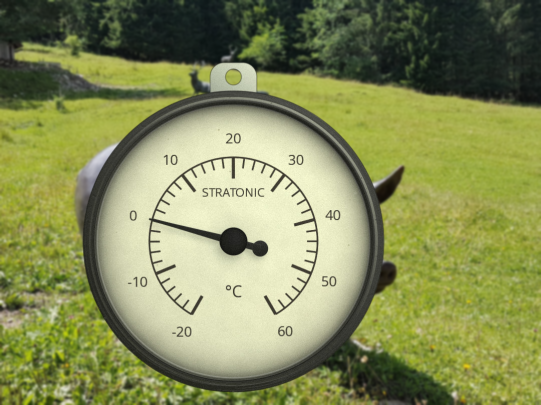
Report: 0°C
